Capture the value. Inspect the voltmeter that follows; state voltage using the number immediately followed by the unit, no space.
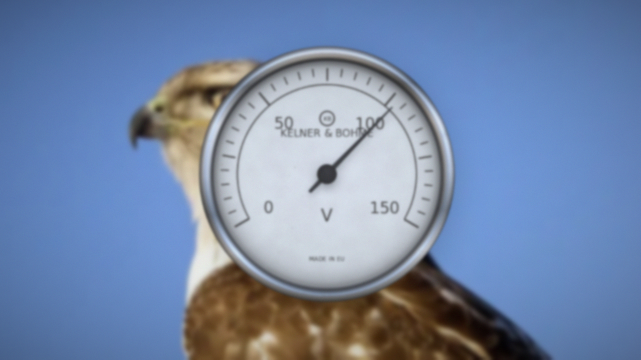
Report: 102.5V
